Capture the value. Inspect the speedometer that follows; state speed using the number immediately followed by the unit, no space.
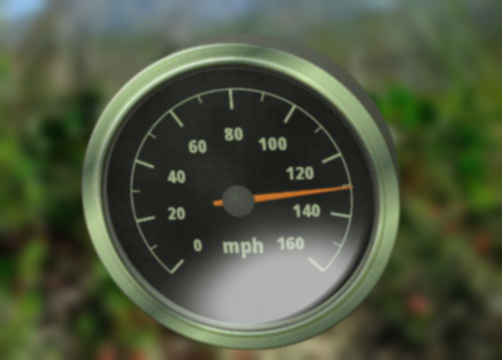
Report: 130mph
